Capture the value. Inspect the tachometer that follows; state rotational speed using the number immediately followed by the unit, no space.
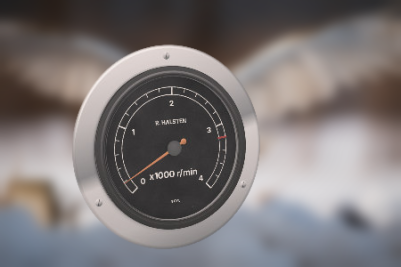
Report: 200rpm
